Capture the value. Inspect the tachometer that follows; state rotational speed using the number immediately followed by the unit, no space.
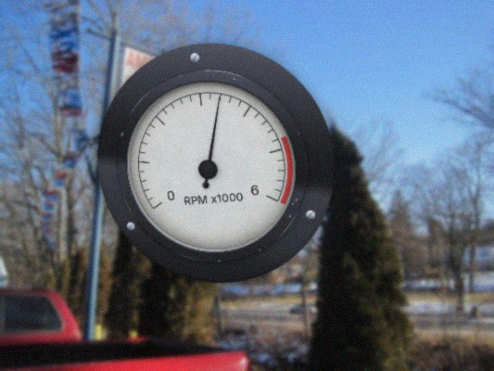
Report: 3400rpm
